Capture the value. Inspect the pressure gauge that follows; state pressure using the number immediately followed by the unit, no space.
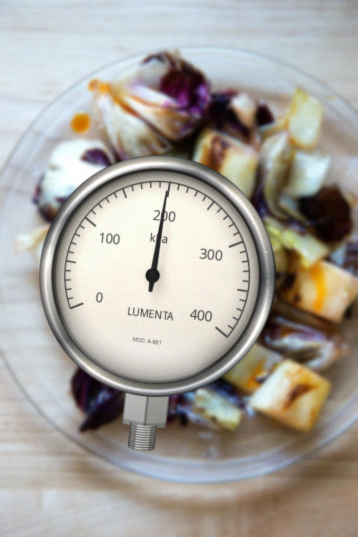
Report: 200kPa
